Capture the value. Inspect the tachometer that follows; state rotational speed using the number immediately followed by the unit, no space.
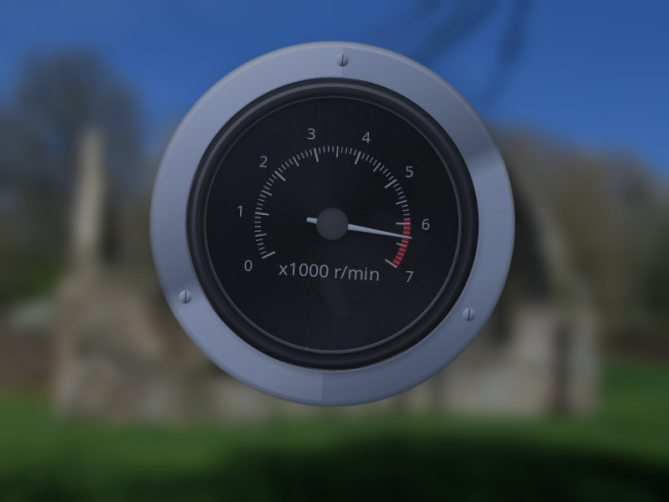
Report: 6300rpm
